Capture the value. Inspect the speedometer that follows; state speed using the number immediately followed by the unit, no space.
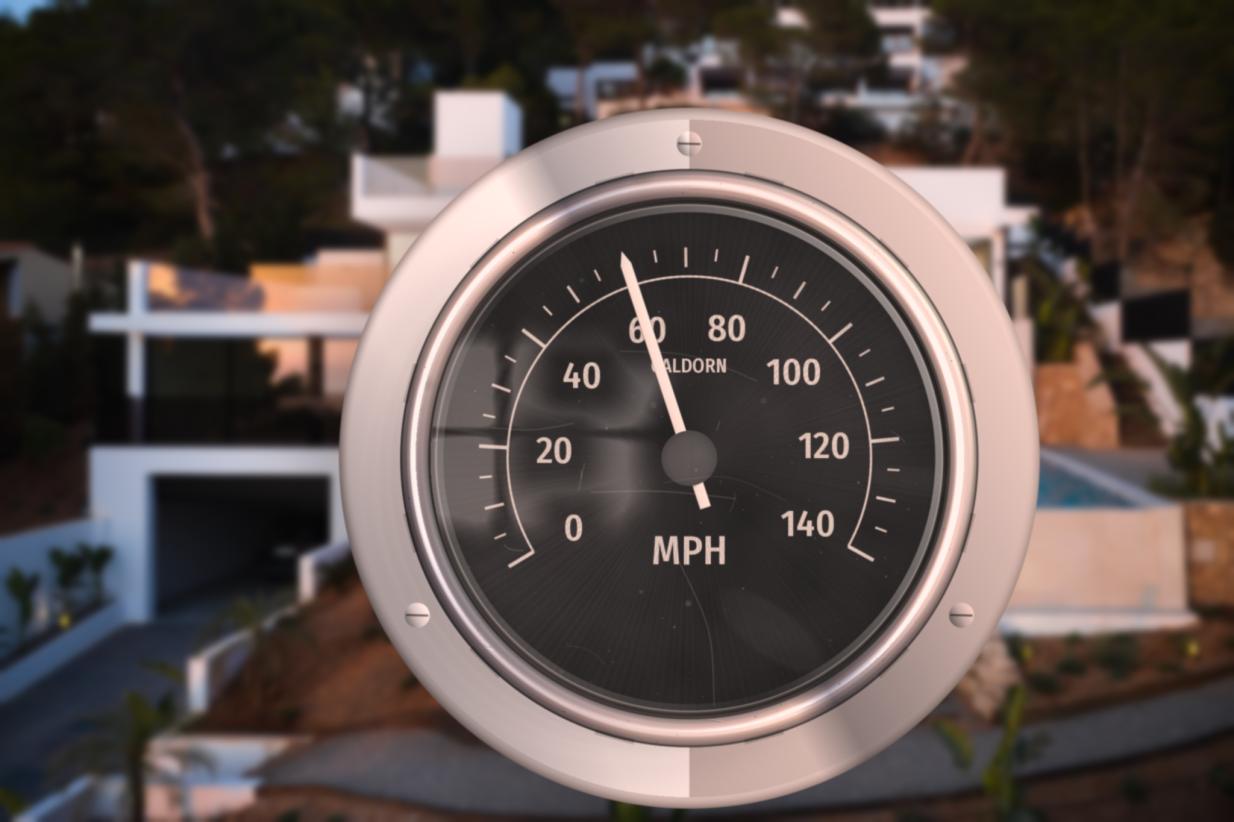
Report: 60mph
